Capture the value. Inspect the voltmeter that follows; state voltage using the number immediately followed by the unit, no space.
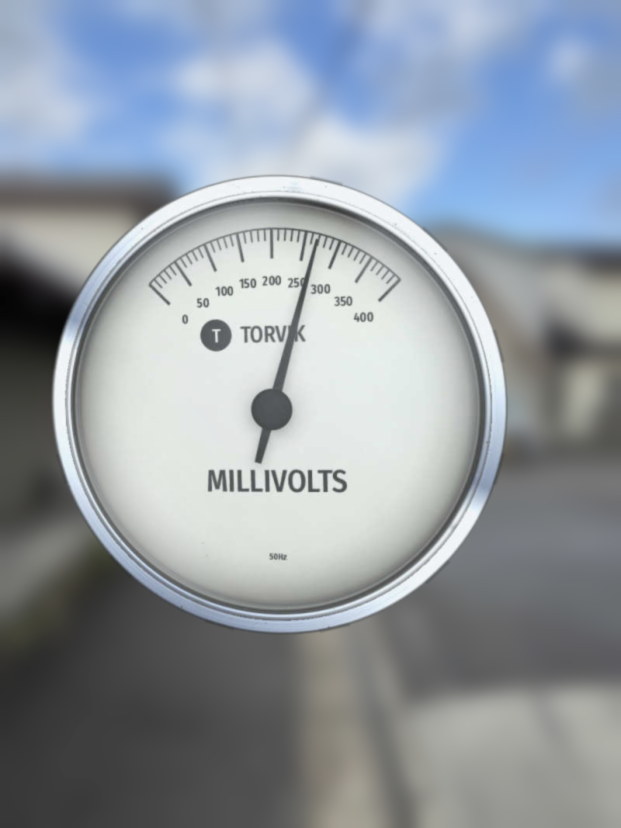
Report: 270mV
